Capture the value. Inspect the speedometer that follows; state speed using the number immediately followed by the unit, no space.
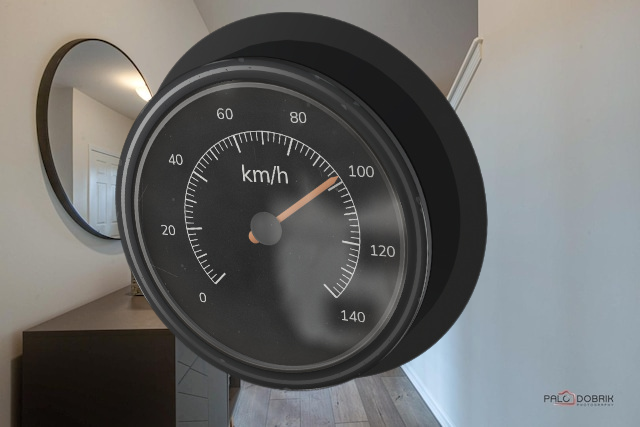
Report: 98km/h
